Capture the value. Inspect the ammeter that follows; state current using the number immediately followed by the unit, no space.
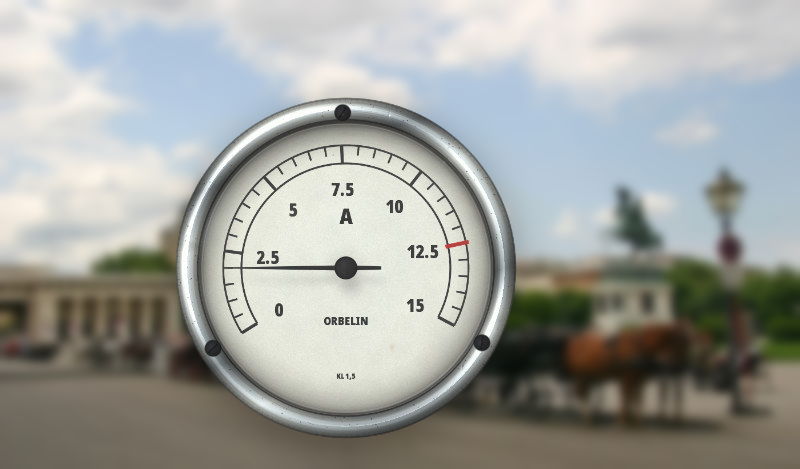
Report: 2A
